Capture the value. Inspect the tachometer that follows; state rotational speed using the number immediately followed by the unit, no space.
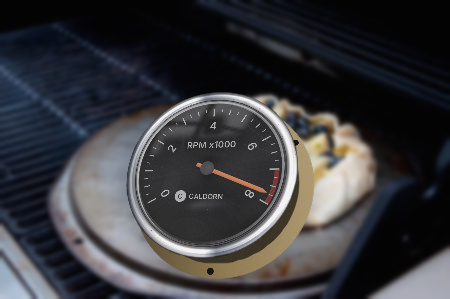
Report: 7750rpm
